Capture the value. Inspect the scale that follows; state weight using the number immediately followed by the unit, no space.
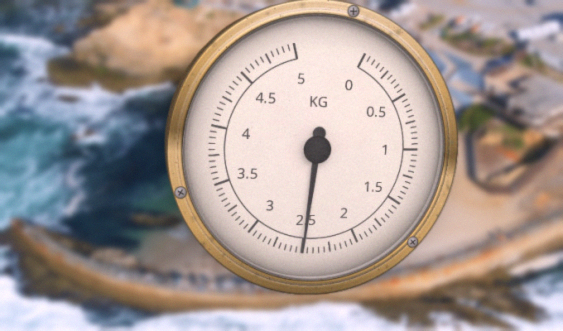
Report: 2.5kg
